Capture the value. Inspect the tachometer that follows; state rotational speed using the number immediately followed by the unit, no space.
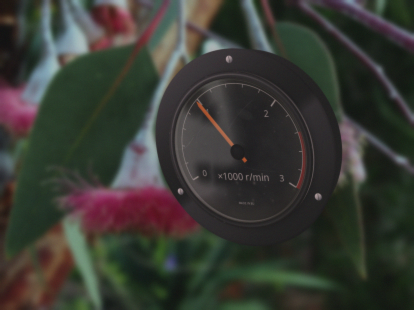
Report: 1000rpm
